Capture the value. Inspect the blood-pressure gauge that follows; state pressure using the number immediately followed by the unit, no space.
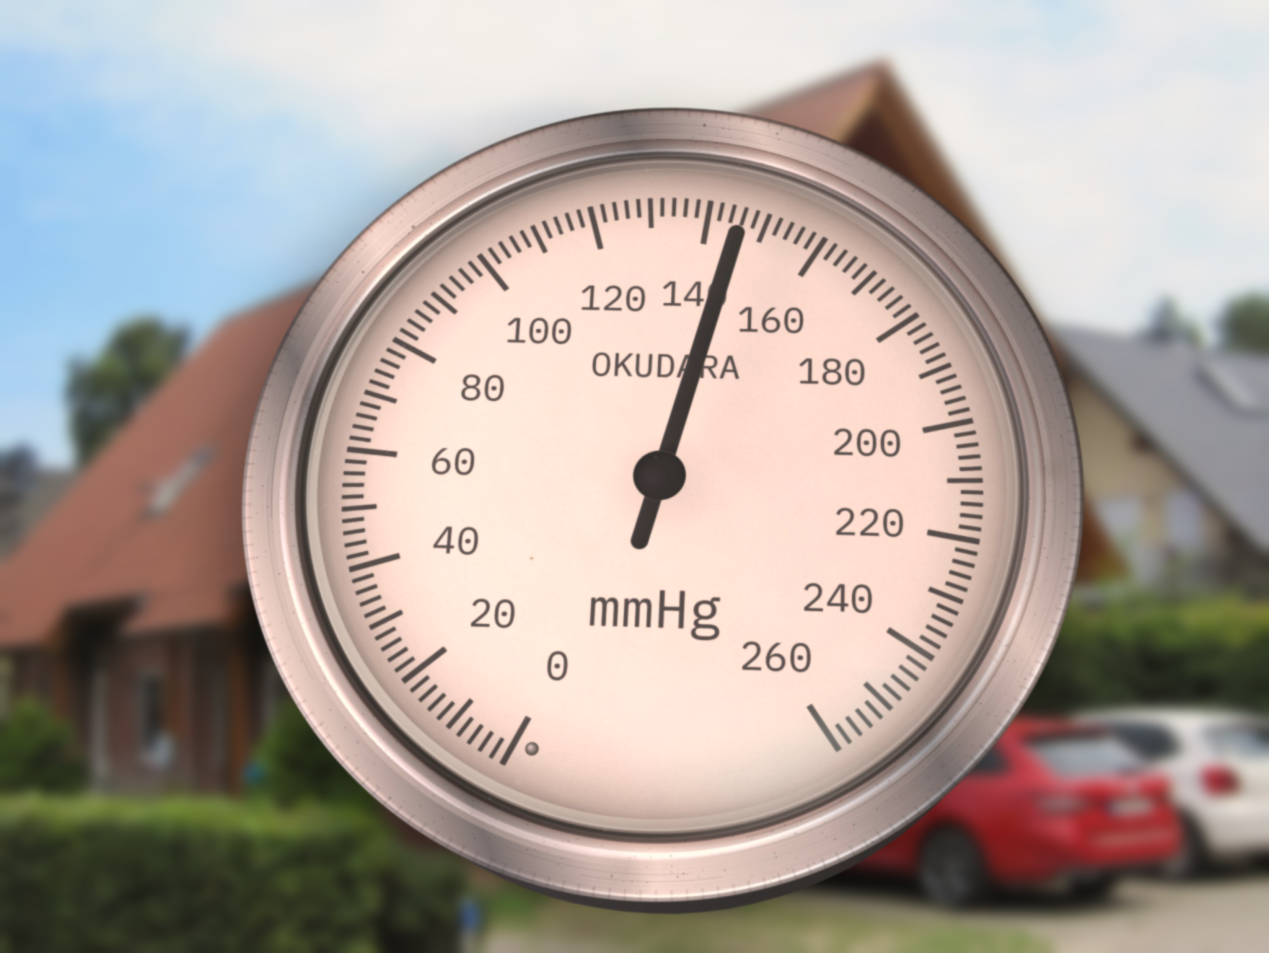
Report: 146mmHg
